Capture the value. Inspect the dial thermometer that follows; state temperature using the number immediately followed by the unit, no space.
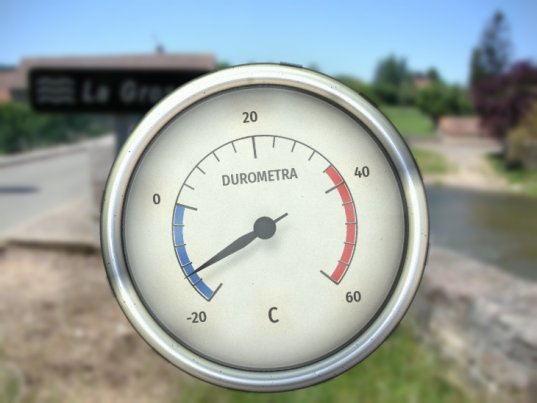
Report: -14°C
